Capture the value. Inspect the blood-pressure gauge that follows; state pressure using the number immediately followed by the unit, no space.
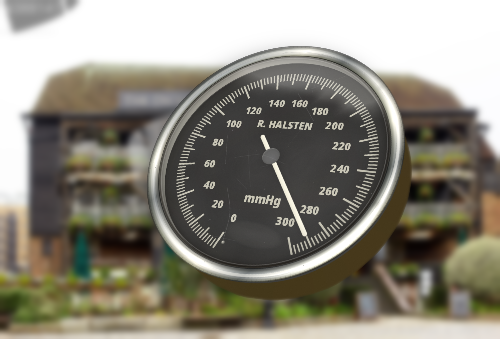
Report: 290mmHg
